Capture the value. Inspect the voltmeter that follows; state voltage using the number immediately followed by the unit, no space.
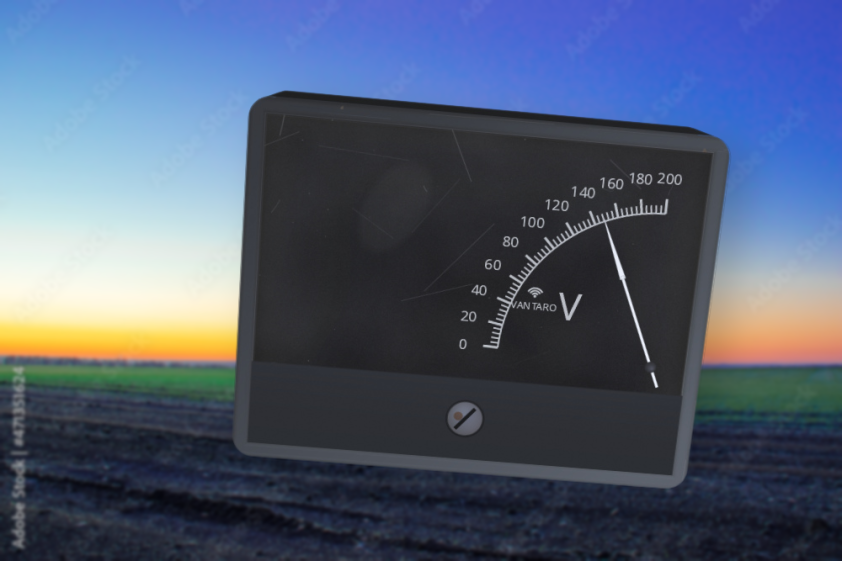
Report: 148V
